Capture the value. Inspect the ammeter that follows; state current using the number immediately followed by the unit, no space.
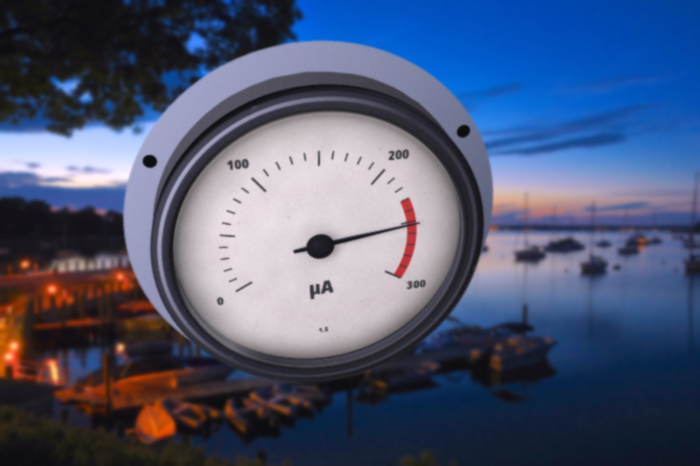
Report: 250µA
